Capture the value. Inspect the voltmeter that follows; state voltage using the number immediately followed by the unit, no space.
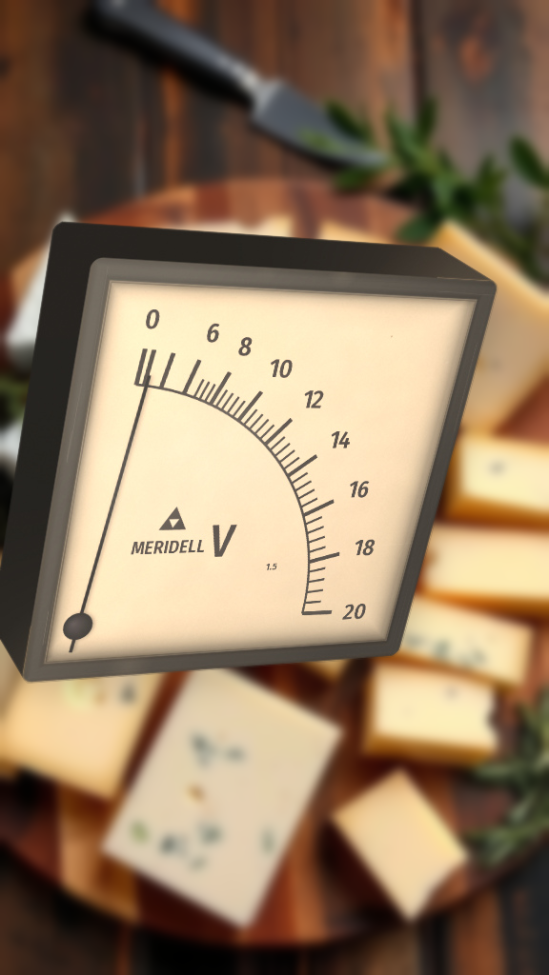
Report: 2V
